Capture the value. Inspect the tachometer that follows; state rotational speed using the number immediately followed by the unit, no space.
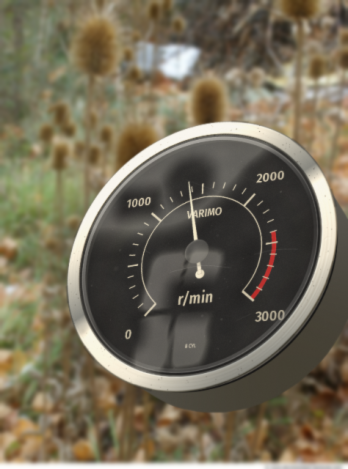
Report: 1400rpm
